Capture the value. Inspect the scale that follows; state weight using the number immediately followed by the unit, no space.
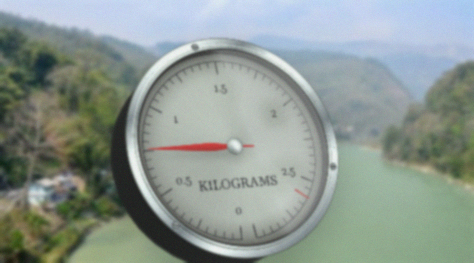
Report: 0.75kg
